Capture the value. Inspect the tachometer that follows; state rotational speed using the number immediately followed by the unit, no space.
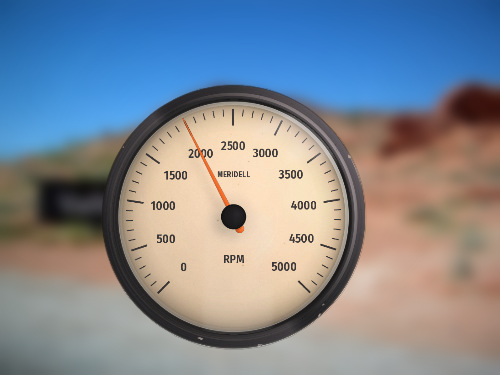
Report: 2000rpm
